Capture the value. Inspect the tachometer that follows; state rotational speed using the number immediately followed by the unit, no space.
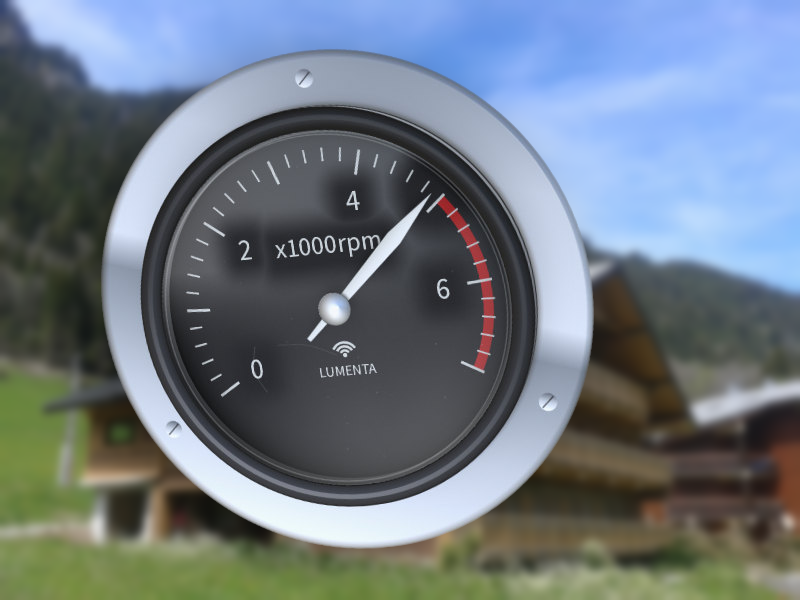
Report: 4900rpm
